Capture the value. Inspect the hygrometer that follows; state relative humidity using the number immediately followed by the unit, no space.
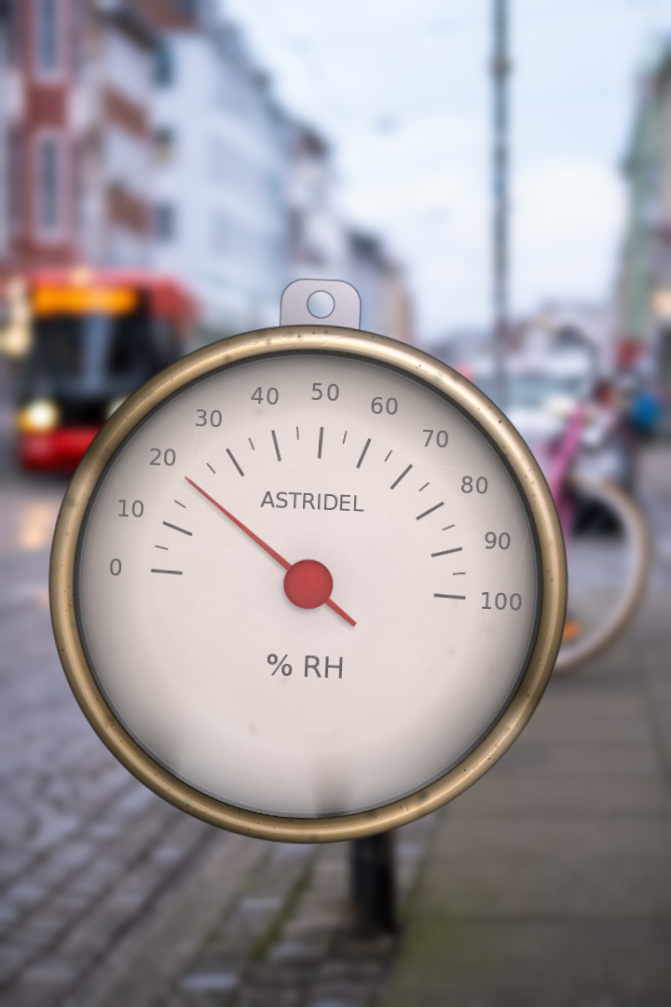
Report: 20%
